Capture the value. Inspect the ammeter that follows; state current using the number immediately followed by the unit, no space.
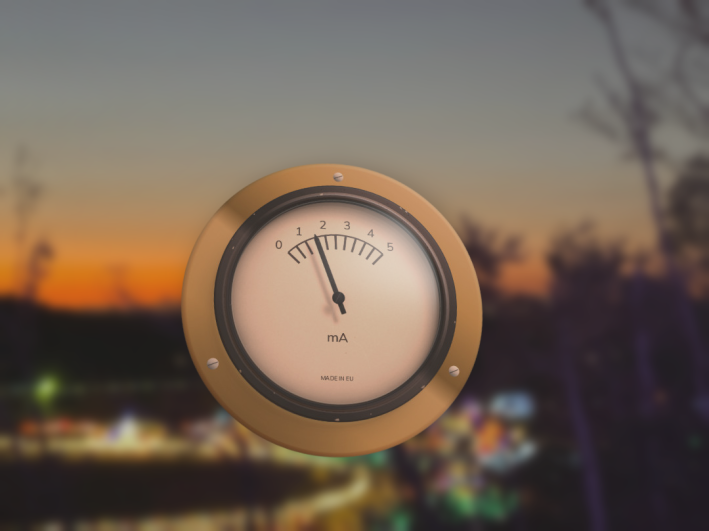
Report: 1.5mA
